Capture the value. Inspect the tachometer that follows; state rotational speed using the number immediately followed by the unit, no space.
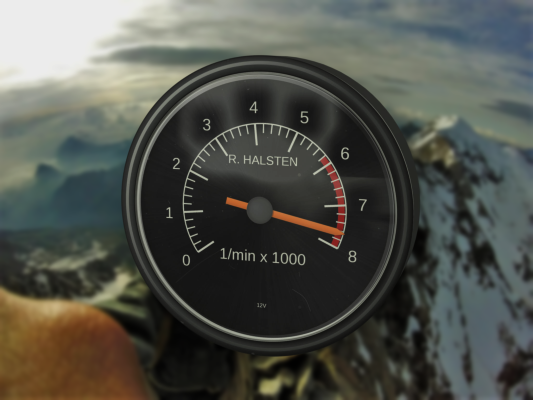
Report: 7600rpm
